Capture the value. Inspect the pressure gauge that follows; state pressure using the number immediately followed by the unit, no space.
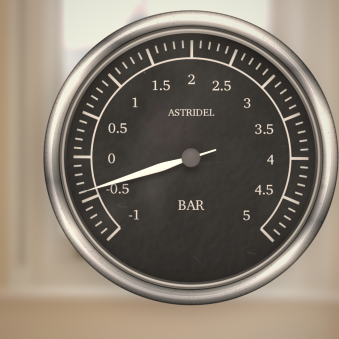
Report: -0.4bar
